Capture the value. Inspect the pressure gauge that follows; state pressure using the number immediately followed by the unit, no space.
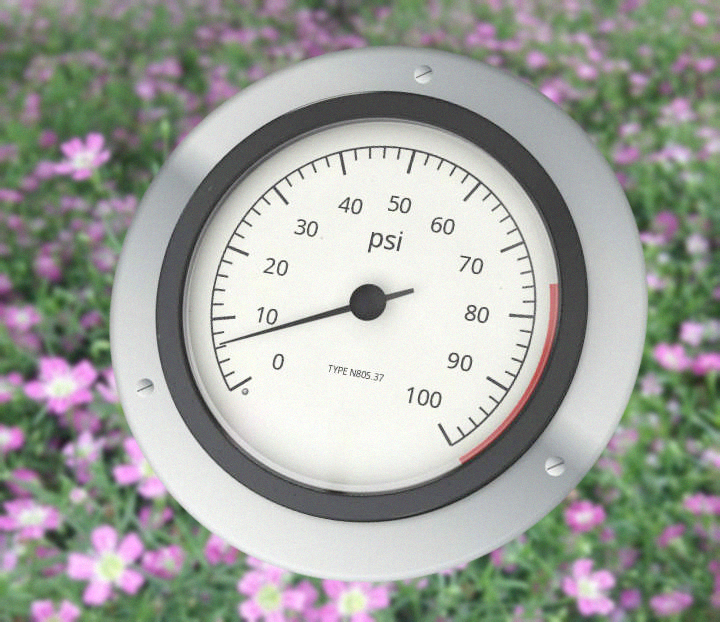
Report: 6psi
